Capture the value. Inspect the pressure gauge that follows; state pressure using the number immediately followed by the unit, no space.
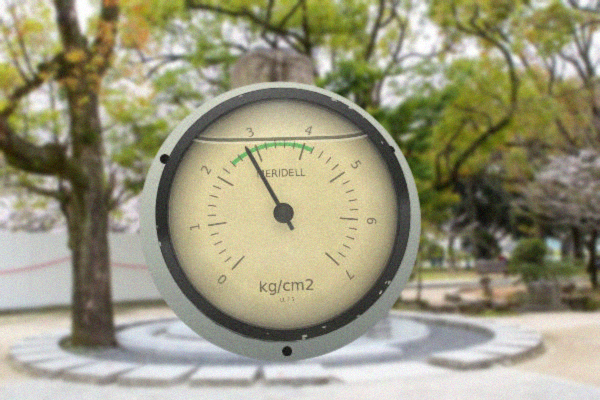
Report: 2.8kg/cm²
